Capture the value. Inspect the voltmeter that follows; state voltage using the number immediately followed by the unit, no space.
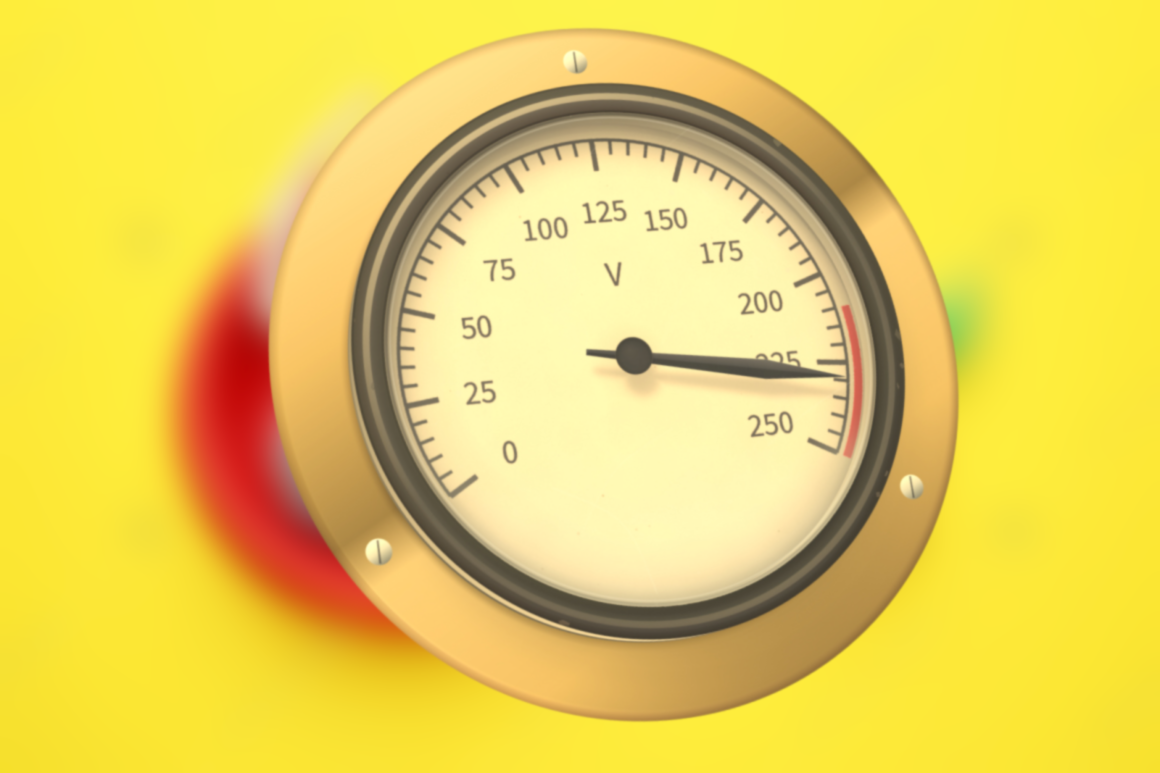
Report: 230V
